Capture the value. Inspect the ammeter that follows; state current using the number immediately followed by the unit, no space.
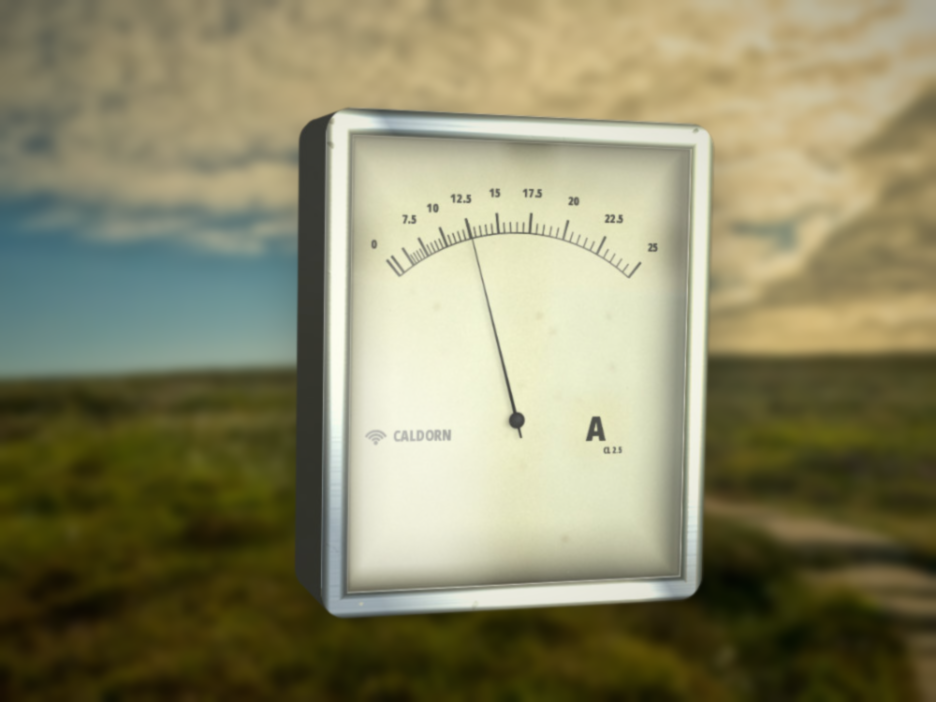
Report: 12.5A
